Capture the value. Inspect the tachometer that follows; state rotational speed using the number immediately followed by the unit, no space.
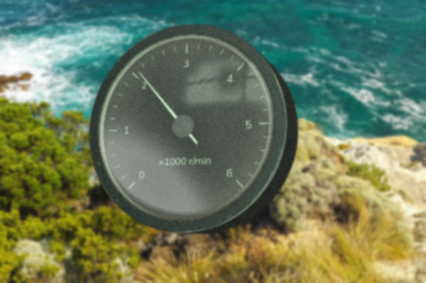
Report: 2100rpm
